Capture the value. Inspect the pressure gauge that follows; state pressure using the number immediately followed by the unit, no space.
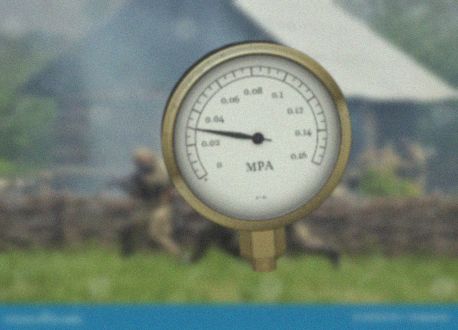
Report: 0.03MPa
